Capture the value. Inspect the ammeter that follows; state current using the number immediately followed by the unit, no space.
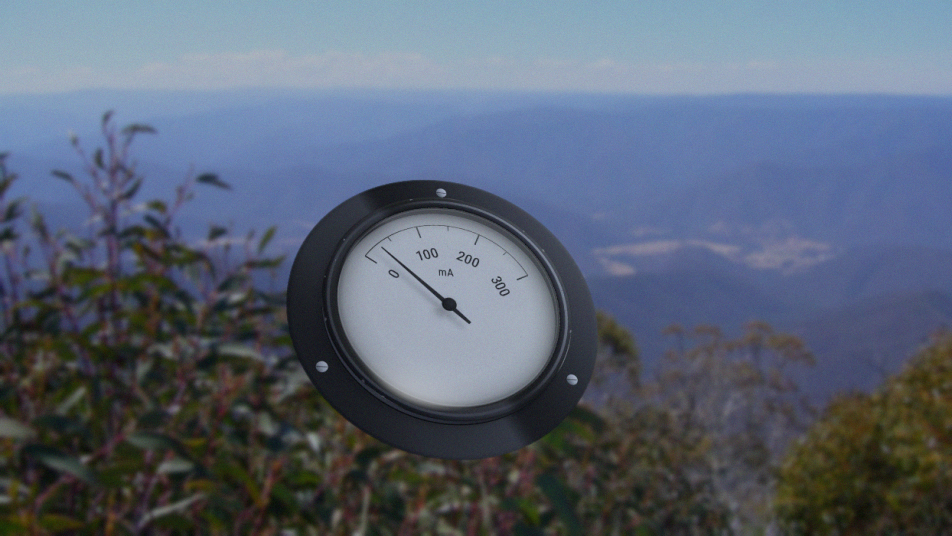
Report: 25mA
